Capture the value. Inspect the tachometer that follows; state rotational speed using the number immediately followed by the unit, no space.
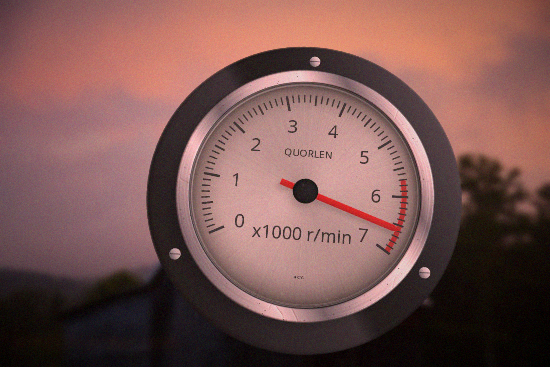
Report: 6600rpm
